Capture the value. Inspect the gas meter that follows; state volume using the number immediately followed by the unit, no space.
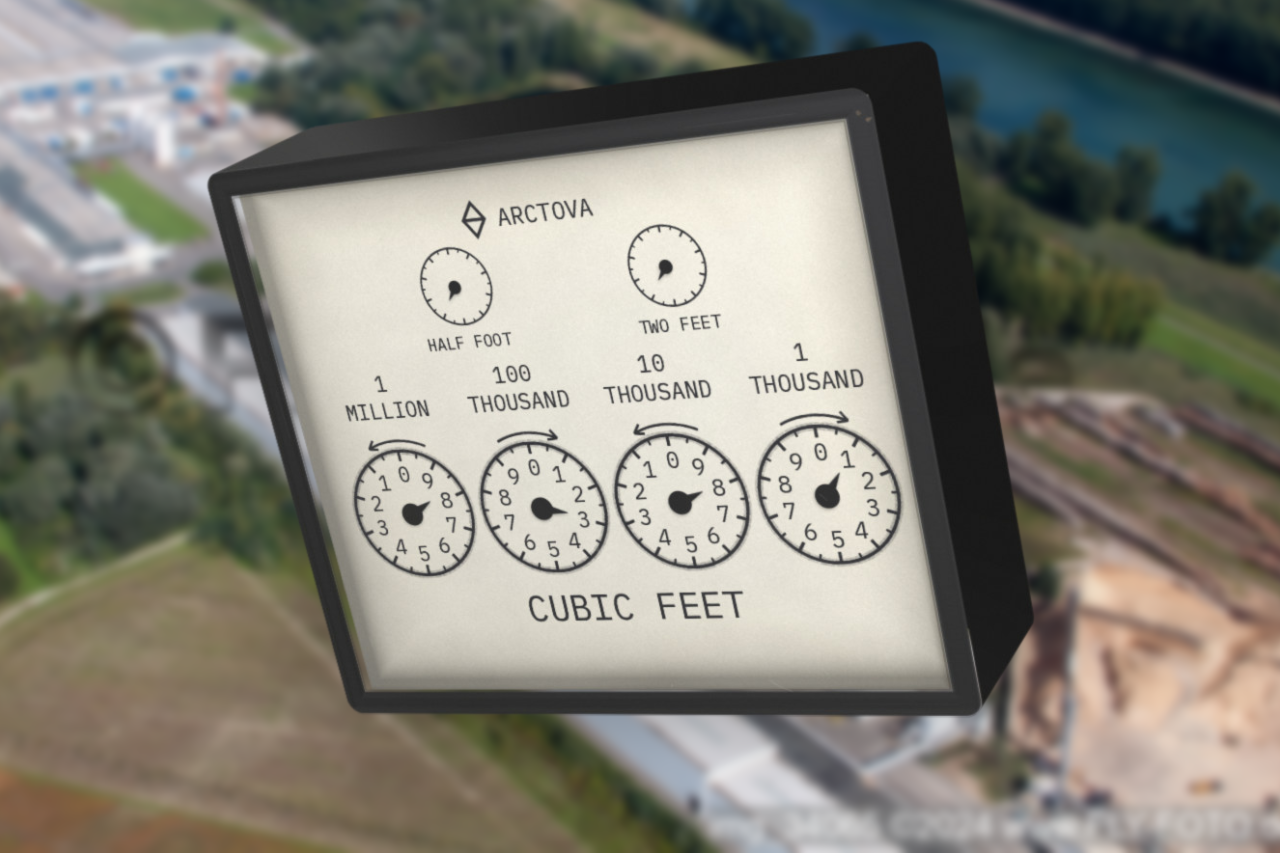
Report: 828100ft³
